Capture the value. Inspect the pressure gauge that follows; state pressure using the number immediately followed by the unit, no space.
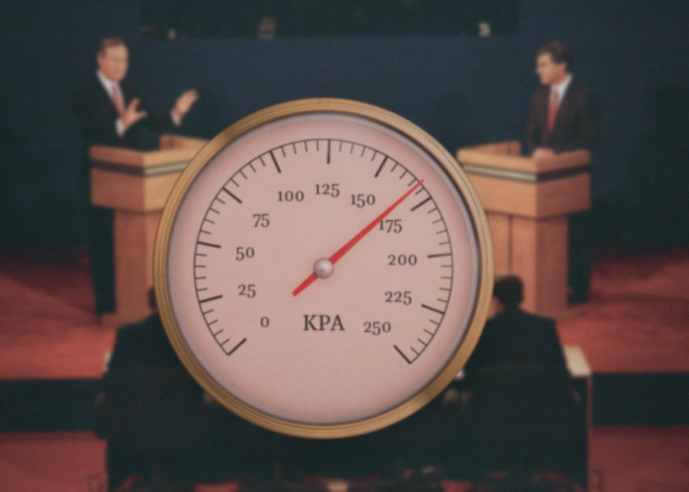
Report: 167.5kPa
